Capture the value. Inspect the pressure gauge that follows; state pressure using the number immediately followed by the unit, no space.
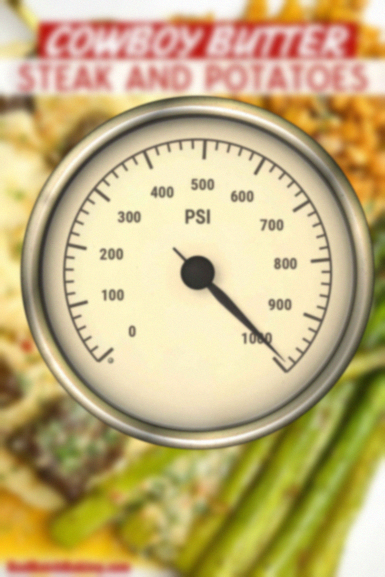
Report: 990psi
